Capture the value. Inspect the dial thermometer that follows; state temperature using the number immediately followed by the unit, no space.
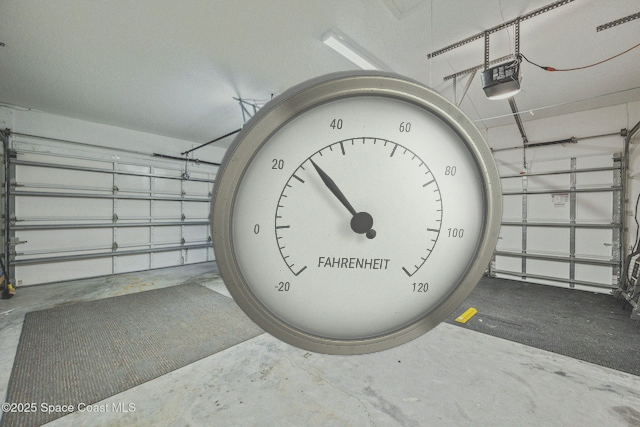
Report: 28°F
